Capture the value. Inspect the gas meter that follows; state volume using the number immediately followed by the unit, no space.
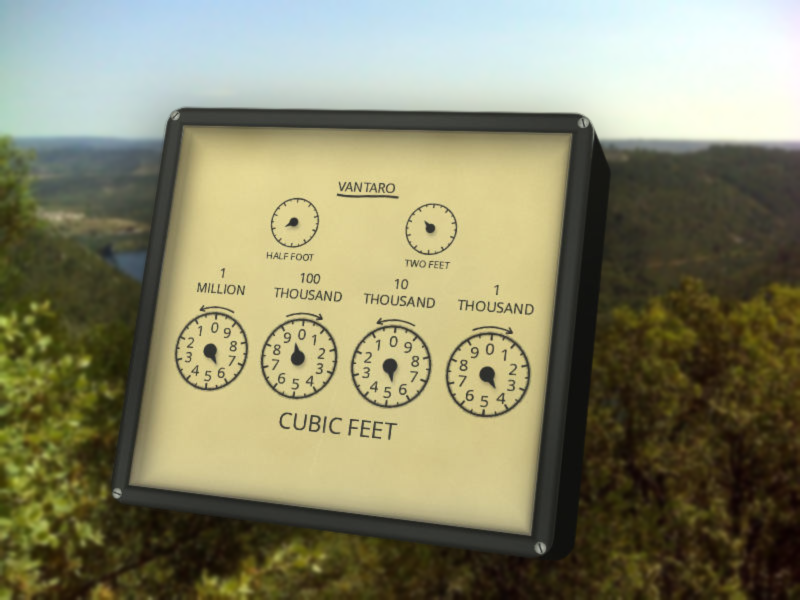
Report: 595400ft³
